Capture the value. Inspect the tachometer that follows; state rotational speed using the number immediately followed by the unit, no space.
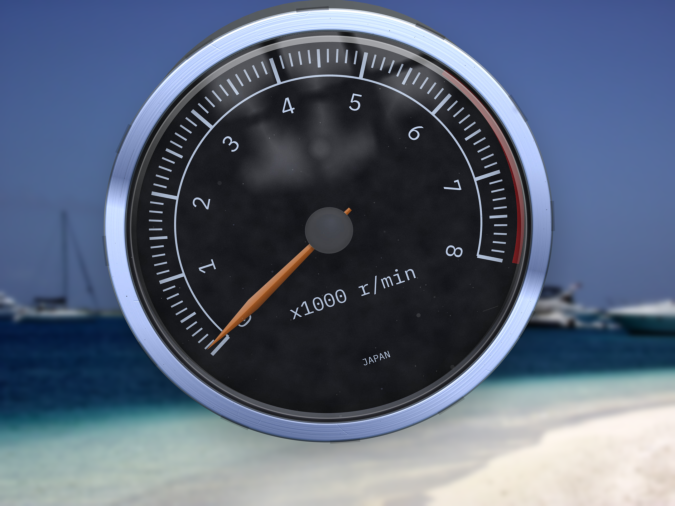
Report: 100rpm
